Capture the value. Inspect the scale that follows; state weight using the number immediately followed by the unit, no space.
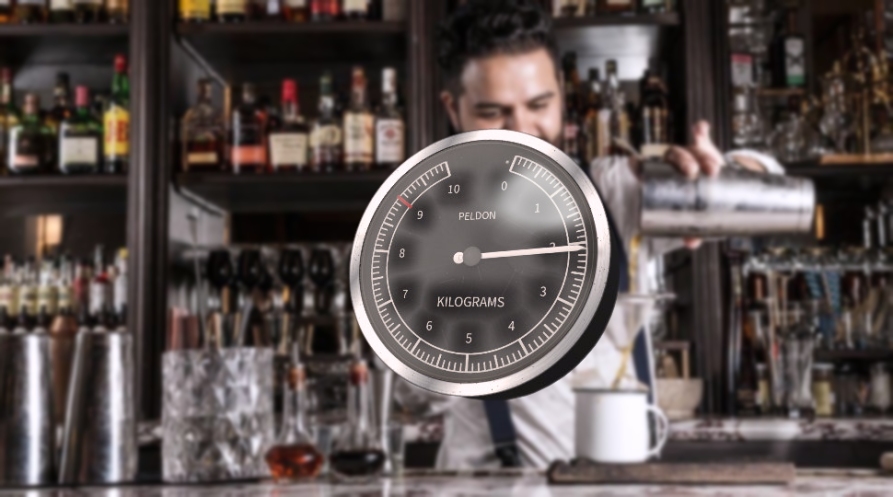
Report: 2.1kg
